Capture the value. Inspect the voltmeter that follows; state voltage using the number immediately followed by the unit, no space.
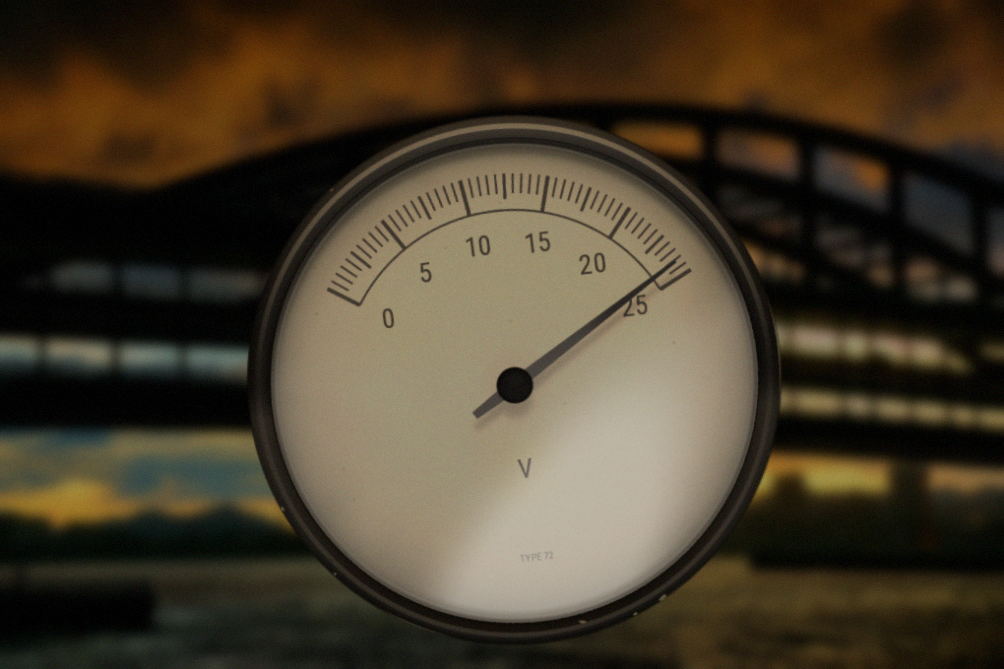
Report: 24V
